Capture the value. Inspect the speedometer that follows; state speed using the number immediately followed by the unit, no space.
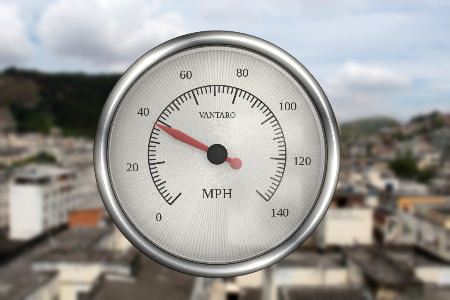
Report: 38mph
